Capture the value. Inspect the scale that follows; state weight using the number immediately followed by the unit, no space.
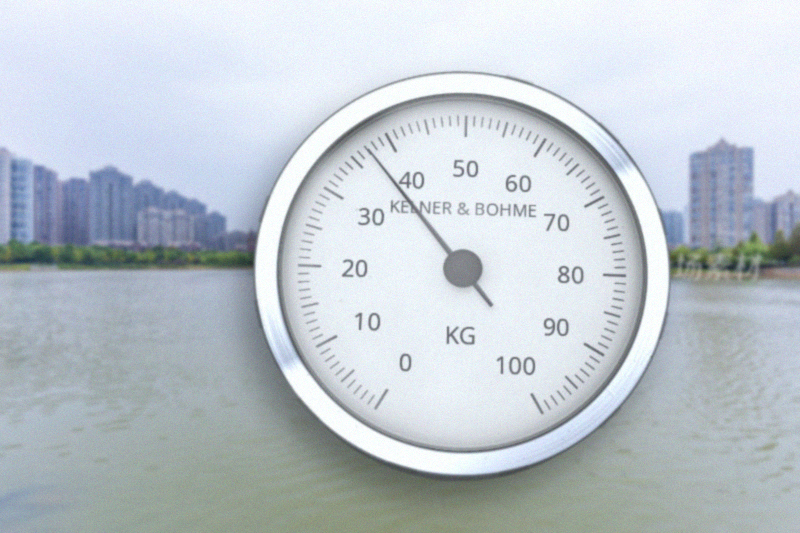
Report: 37kg
